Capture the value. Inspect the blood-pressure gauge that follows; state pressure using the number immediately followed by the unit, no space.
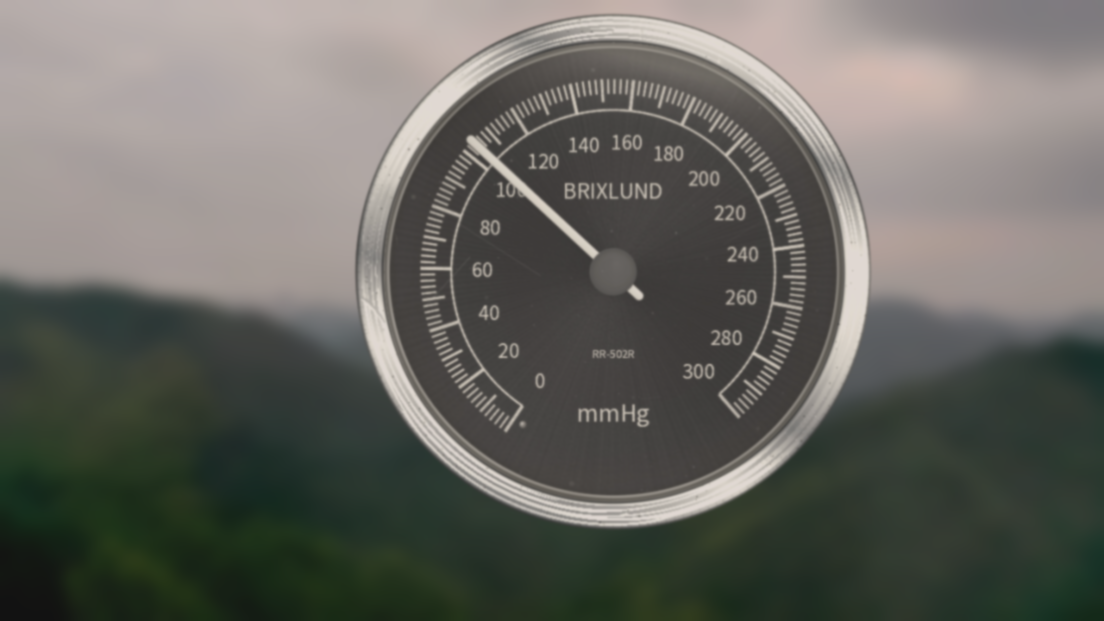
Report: 104mmHg
